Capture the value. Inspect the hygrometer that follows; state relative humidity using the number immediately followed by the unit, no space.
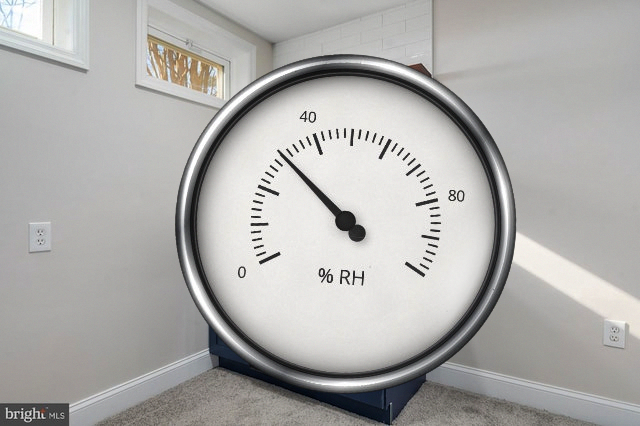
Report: 30%
